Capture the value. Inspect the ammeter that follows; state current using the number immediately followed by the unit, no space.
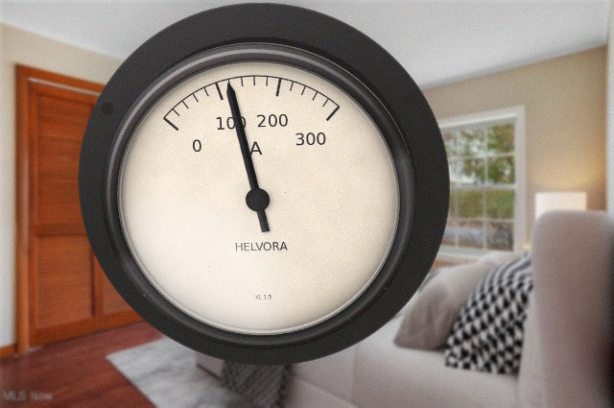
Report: 120A
